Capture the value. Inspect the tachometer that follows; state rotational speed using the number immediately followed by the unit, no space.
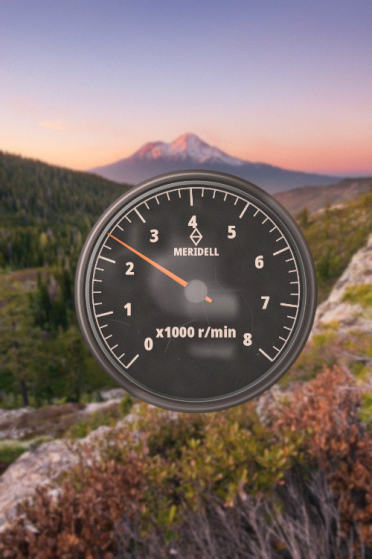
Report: 2400rpm
